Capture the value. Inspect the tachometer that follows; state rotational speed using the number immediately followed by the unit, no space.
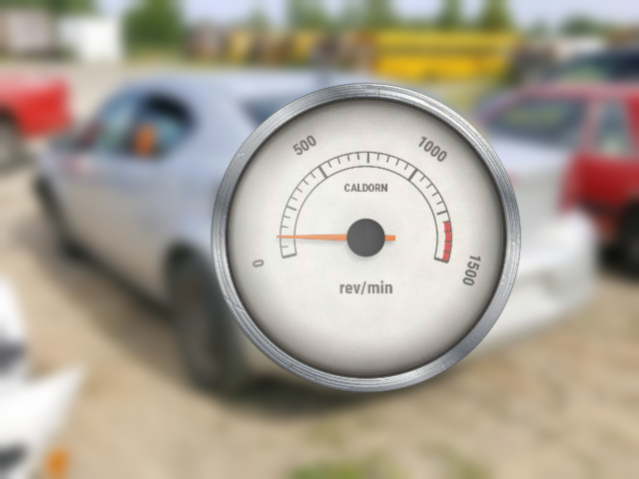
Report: 100rpm
